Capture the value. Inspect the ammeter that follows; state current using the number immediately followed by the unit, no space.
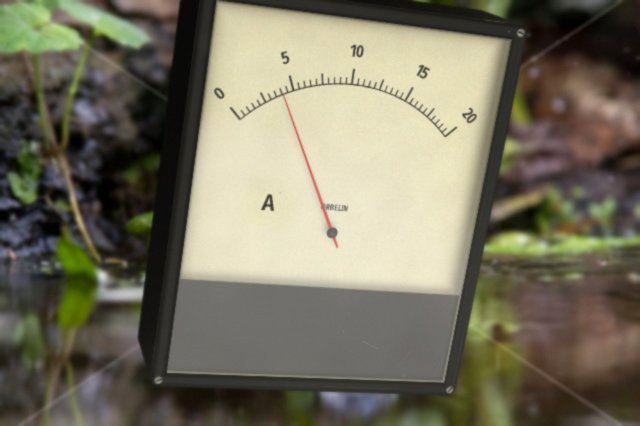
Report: 4A
